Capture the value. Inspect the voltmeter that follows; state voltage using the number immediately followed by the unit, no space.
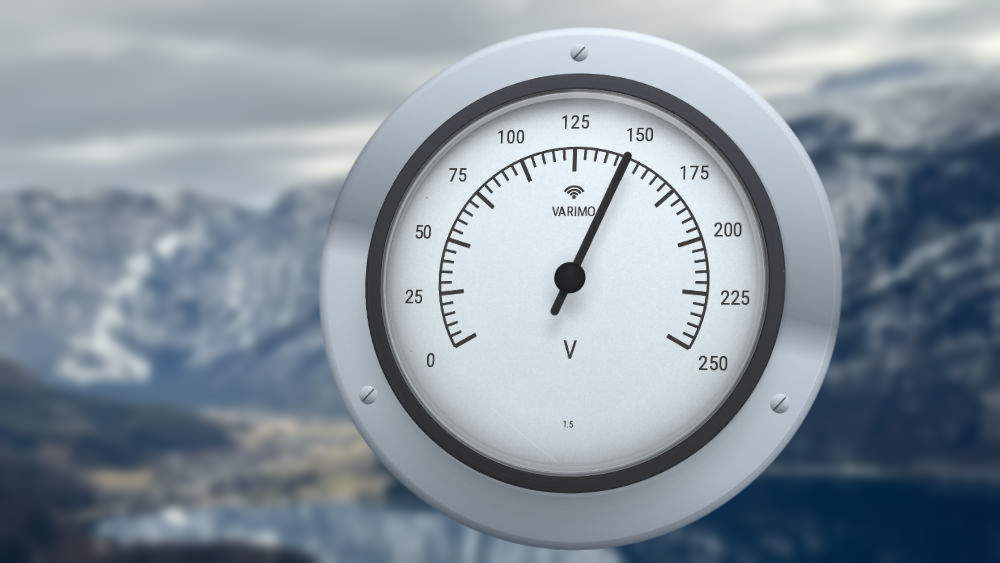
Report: 150V
